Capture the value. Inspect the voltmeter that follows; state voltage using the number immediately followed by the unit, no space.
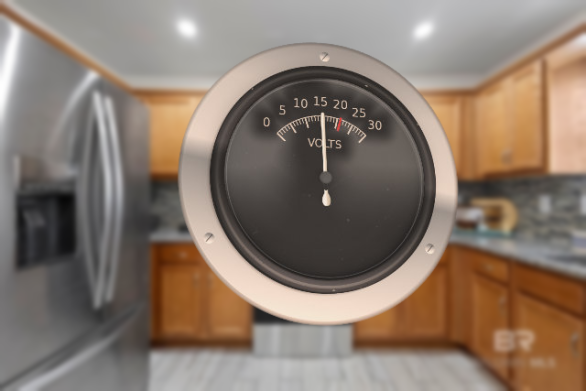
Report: 15V
